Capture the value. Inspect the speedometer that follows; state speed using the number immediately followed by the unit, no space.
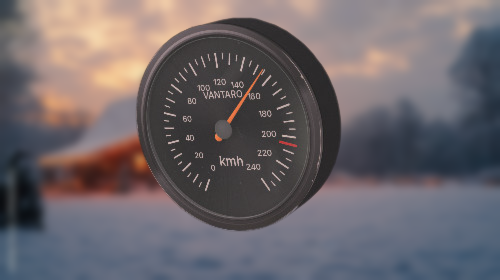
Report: 155km/h
